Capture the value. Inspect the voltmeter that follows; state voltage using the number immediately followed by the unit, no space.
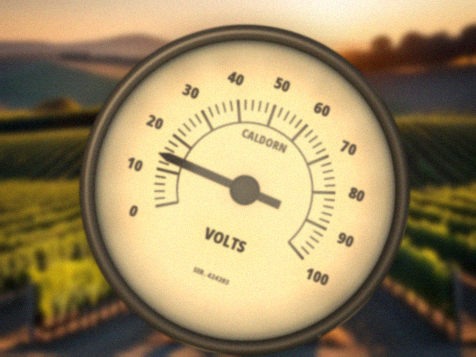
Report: 14V
